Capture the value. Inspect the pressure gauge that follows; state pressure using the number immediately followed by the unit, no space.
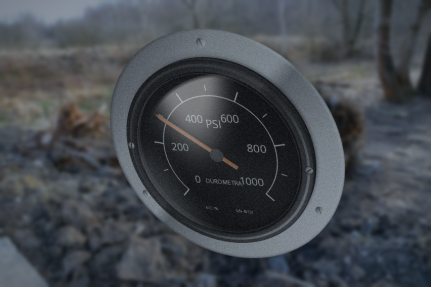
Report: 300psi
